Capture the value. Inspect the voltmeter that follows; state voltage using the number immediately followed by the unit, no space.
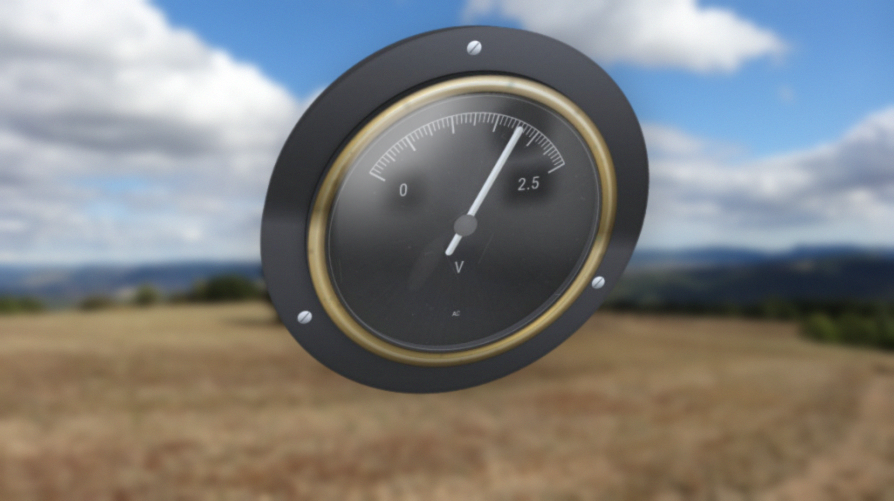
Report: 1.75V
